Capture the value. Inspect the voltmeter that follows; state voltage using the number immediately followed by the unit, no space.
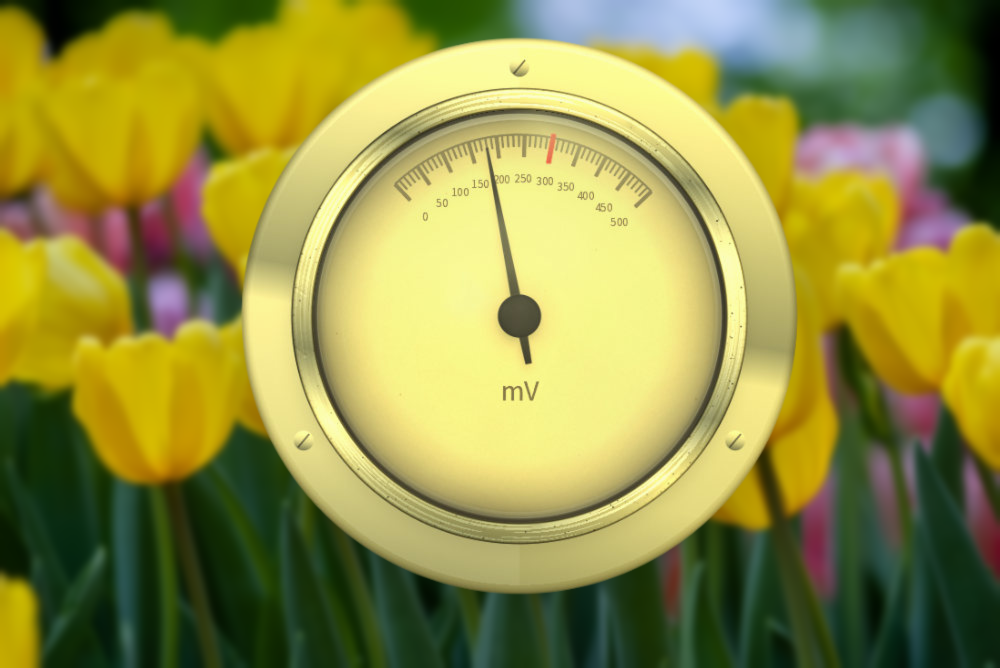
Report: 180mV
